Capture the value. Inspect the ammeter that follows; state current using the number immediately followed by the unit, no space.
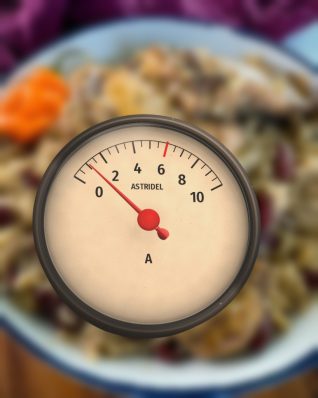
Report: 1A
